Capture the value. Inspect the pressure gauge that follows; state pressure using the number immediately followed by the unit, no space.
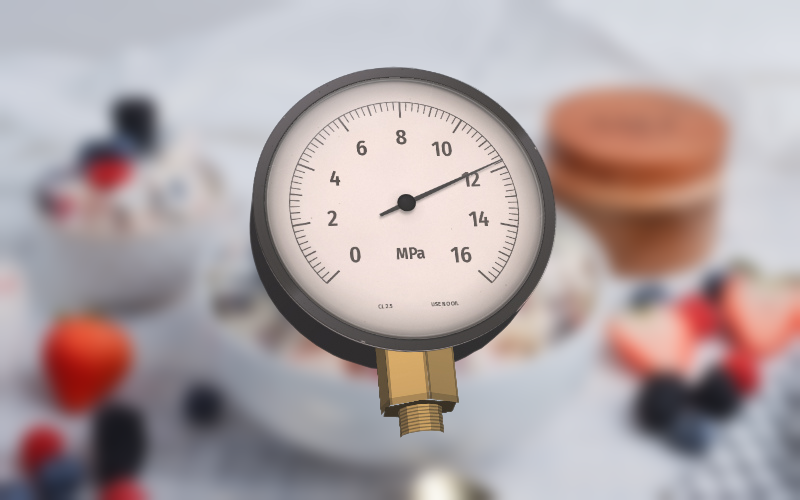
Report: 11.8MPa
